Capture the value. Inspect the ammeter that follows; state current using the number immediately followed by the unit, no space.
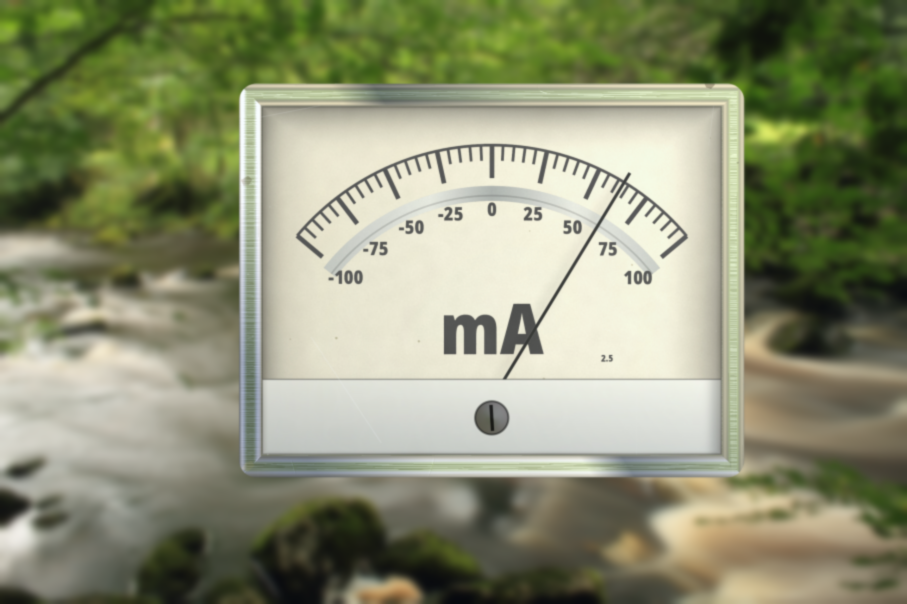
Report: 62.5mA
